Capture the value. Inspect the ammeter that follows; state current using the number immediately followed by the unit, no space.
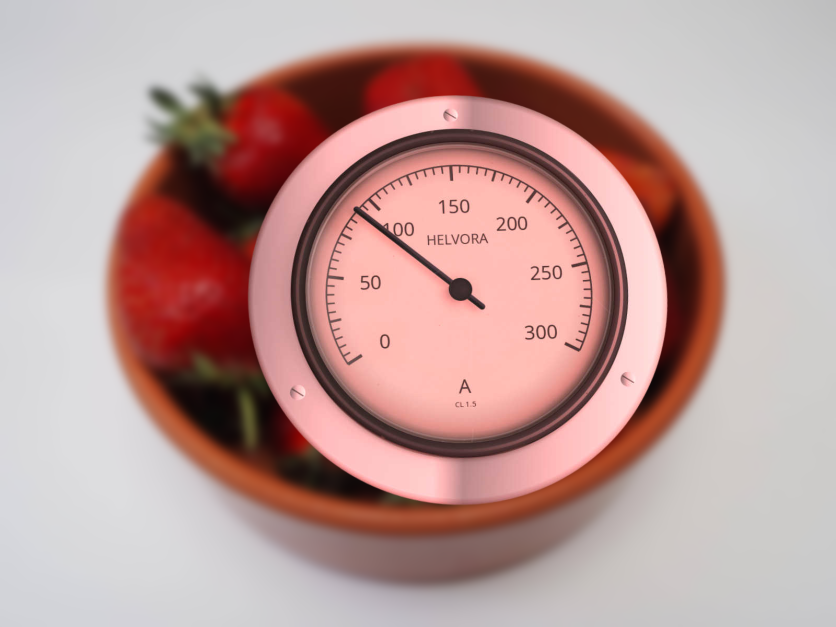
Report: 90A
